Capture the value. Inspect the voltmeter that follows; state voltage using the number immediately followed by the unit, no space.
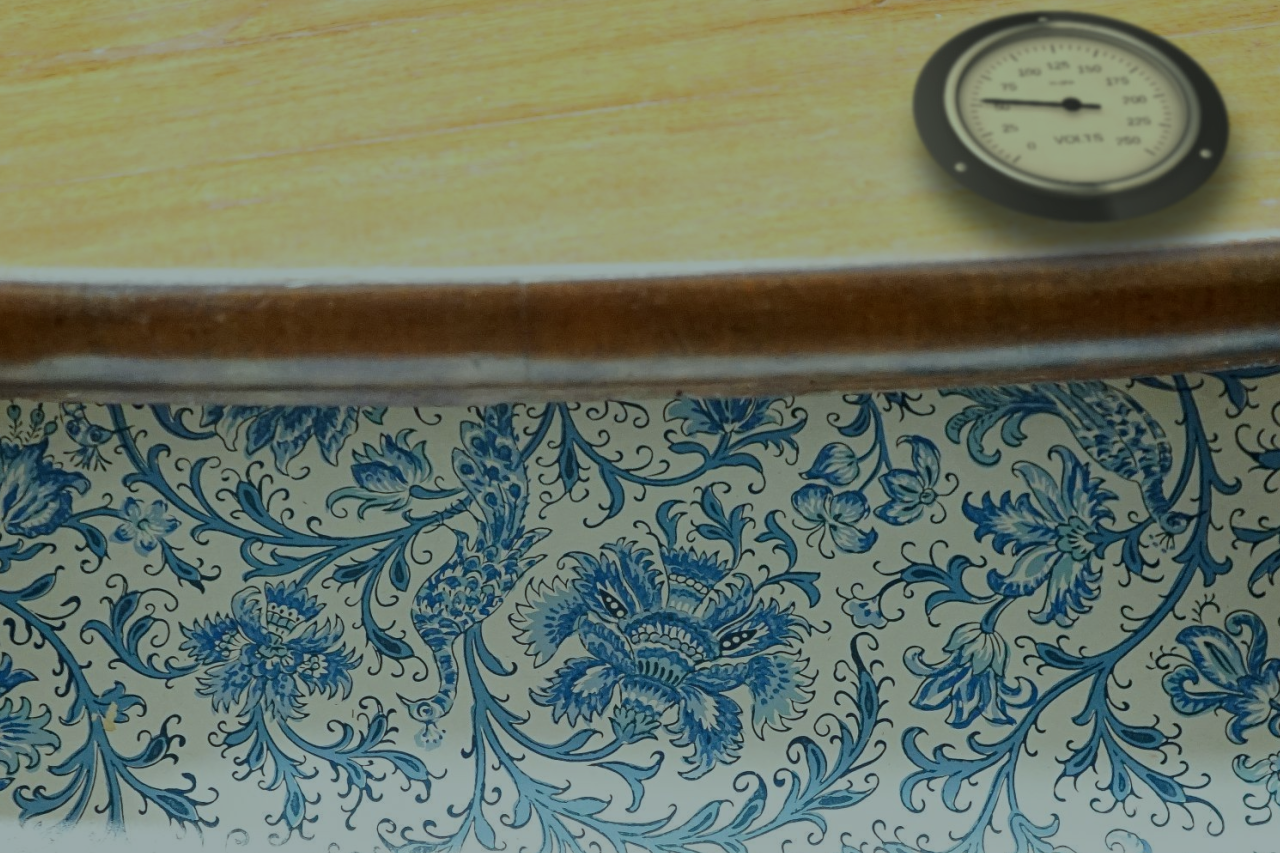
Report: 50V
